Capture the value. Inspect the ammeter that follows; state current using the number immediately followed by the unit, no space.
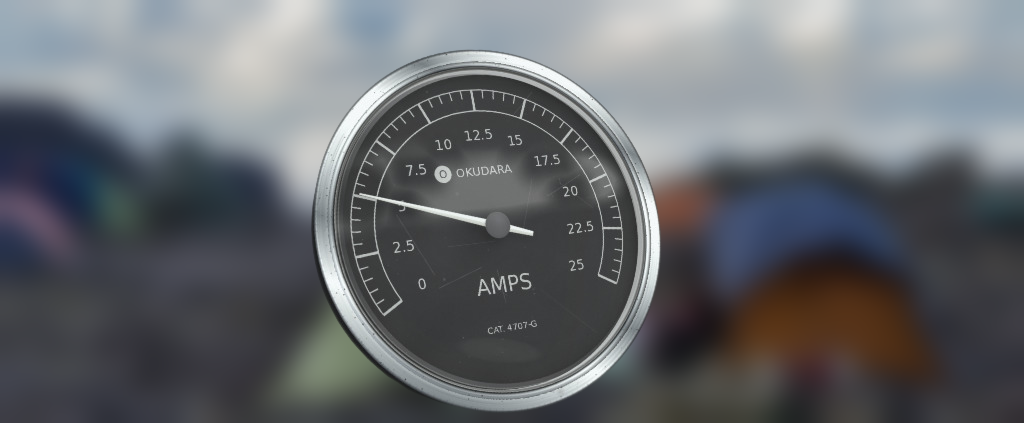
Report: 5A
